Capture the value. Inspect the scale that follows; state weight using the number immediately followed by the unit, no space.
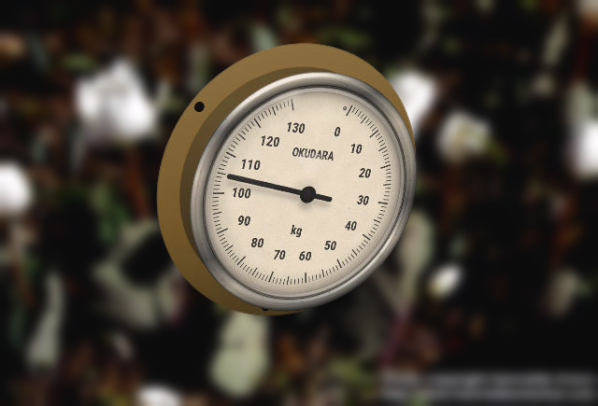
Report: 105kg
